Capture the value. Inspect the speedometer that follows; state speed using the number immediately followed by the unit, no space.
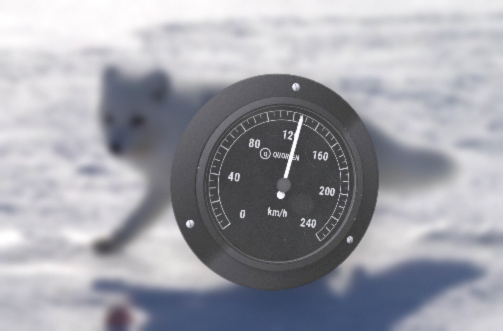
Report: 125km/h
